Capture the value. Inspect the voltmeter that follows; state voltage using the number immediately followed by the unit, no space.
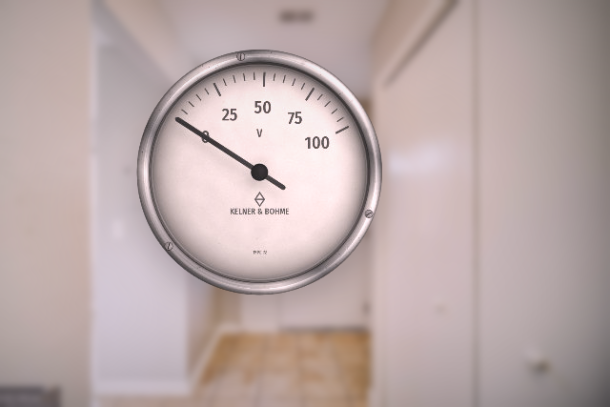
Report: 0V
